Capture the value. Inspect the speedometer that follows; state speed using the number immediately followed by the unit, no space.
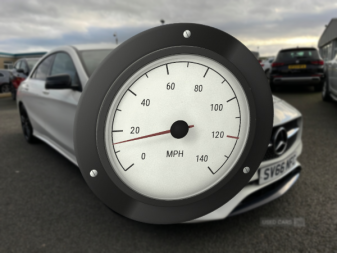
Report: 15mph
